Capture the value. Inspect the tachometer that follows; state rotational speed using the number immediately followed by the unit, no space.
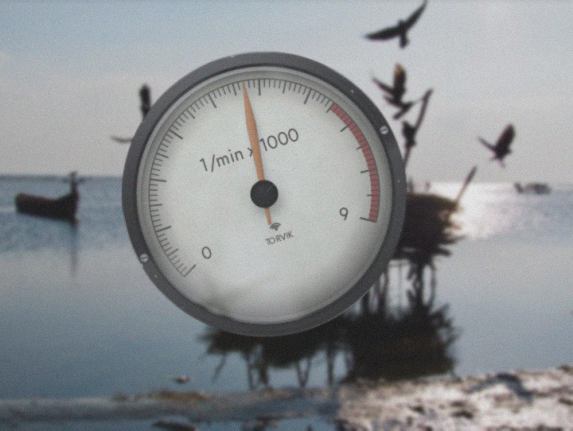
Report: 4700rpm
